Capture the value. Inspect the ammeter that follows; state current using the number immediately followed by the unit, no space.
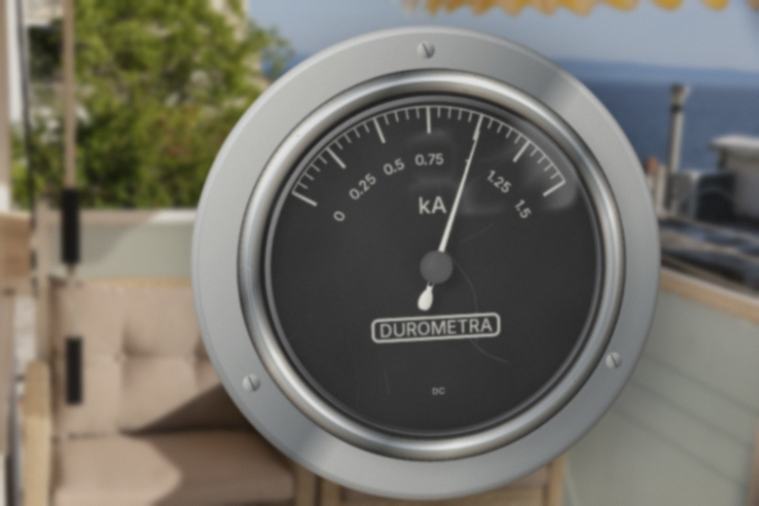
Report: 1kA
